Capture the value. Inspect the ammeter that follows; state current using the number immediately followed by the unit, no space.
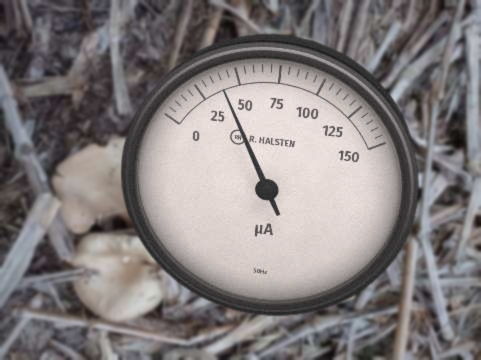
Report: 40µA
